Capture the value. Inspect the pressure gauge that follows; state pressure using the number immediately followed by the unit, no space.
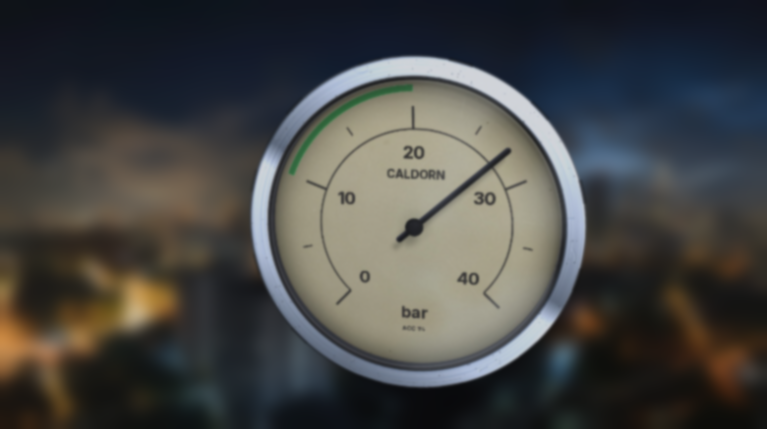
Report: 27.5bar
